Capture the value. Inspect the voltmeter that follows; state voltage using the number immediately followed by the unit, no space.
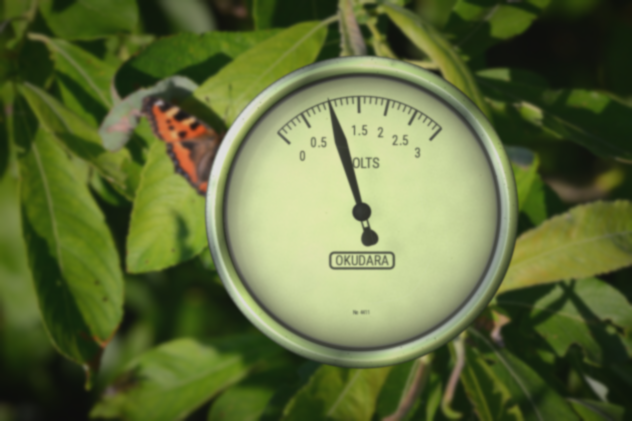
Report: 1V
